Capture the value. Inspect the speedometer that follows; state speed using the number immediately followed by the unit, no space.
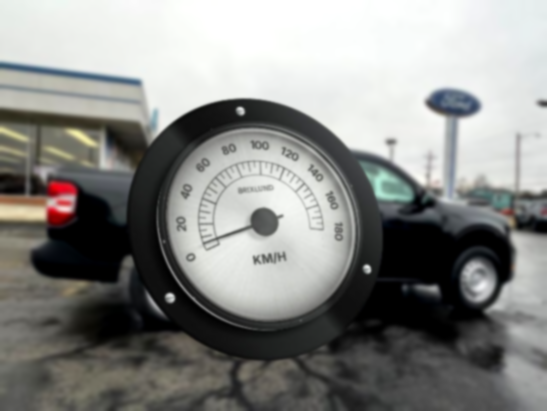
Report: 5km/h
